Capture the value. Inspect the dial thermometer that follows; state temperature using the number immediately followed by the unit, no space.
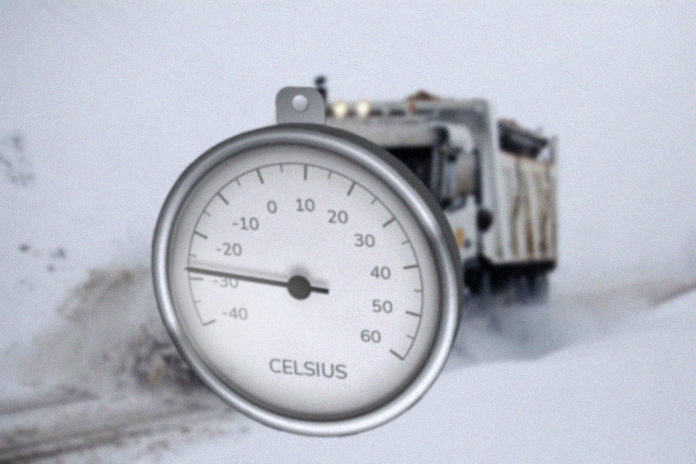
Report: -27.5°C
